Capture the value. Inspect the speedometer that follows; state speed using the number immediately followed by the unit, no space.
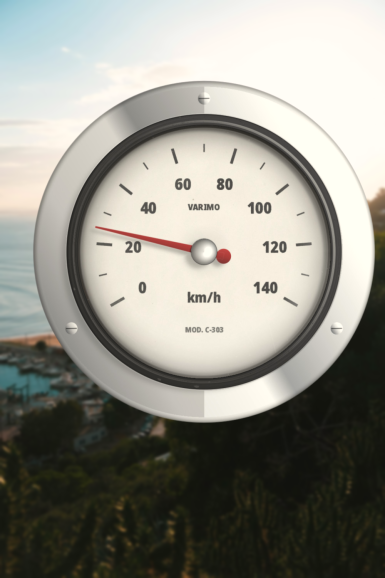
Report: 25km/h
